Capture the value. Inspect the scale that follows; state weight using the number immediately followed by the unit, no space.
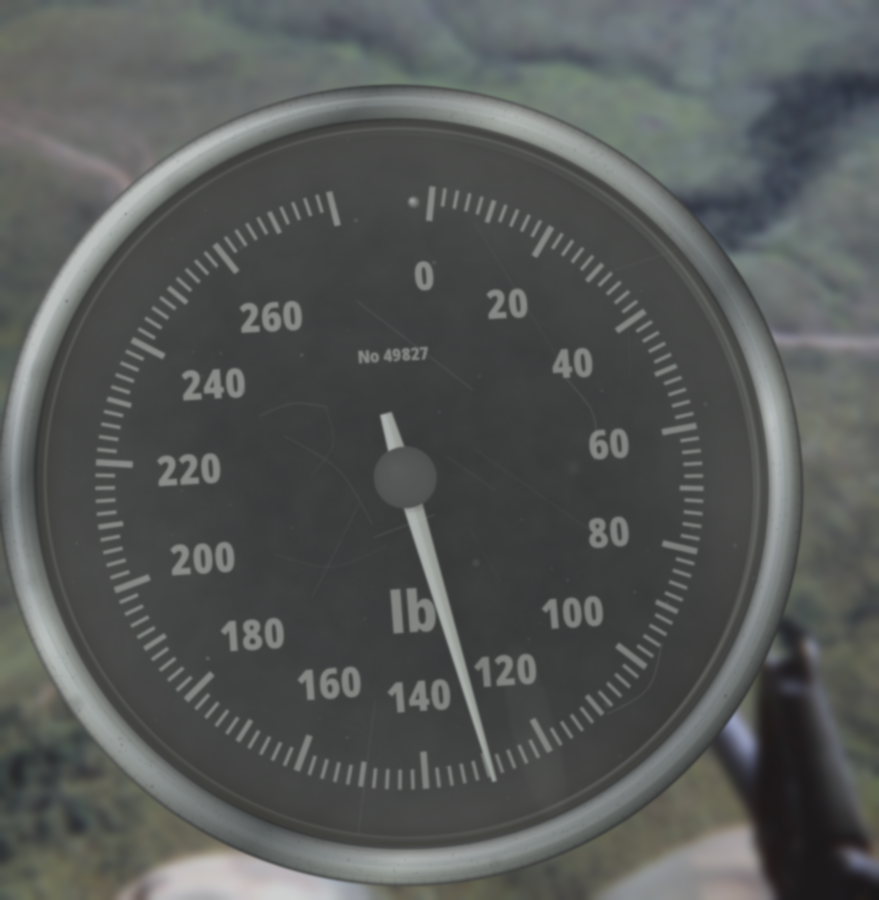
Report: 130lb
